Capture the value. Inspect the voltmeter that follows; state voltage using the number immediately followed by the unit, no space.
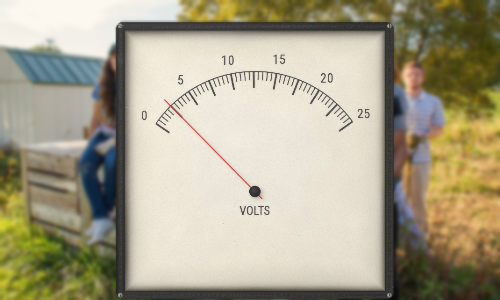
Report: 2.5V
